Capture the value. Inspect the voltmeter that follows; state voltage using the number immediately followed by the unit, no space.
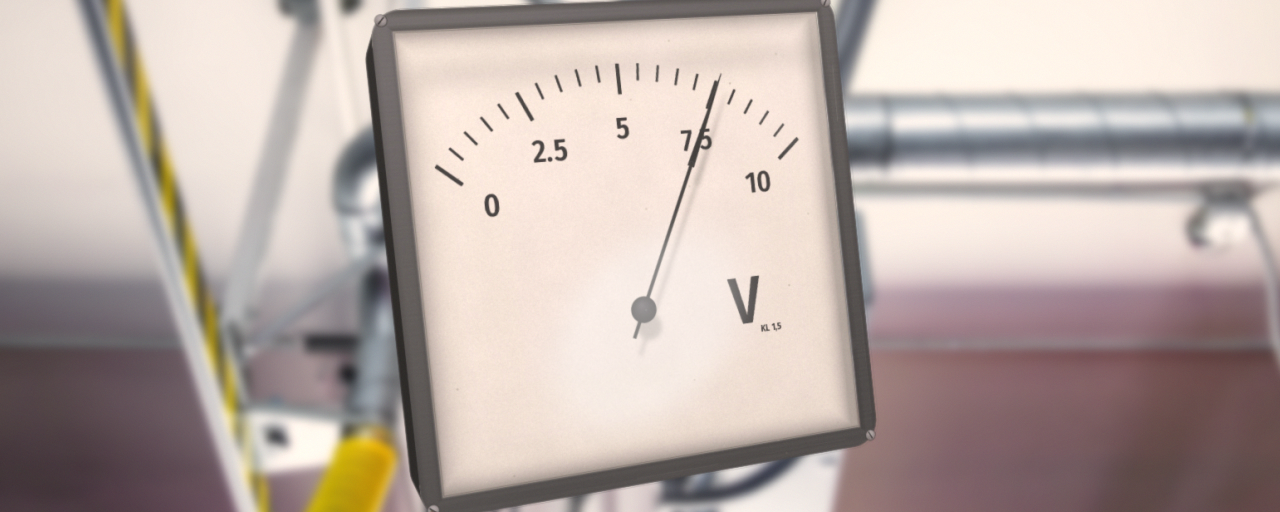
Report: 7.5V
